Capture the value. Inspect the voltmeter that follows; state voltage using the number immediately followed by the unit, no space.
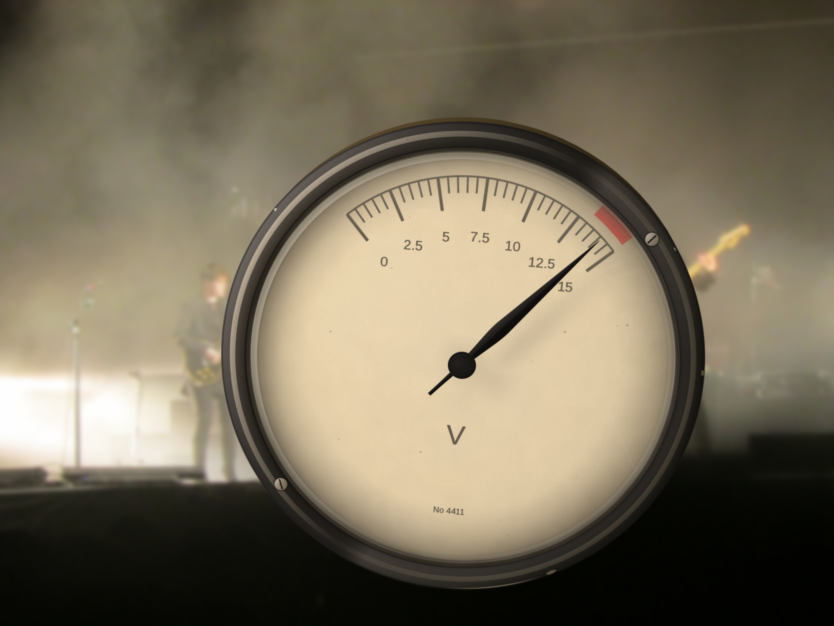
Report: 14V
